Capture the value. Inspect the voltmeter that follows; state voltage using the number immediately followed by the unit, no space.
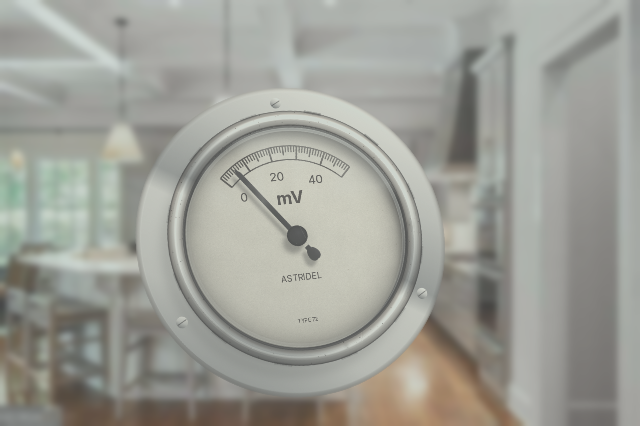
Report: 5mV
